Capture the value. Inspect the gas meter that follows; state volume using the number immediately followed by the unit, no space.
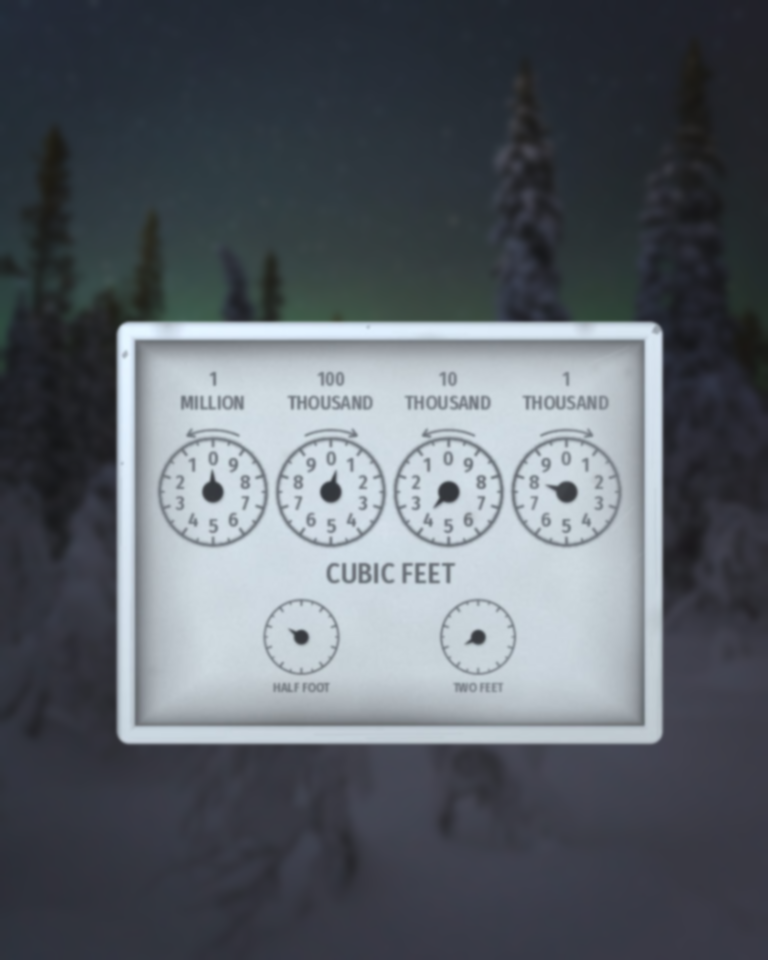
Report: 3800ft³
